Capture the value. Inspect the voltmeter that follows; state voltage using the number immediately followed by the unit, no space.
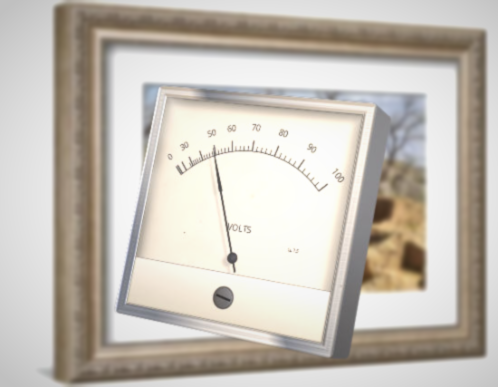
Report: 50V
